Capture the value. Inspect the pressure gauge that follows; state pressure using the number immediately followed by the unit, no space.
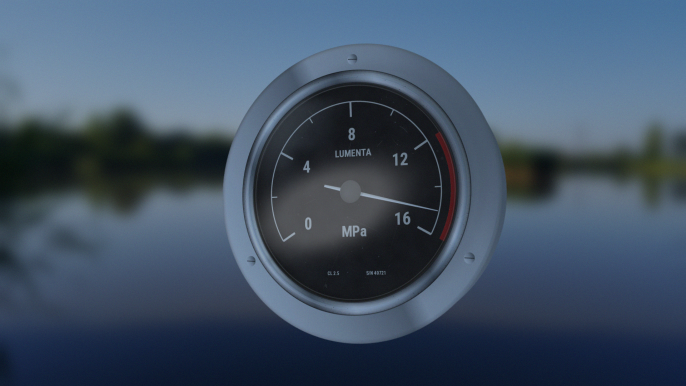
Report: 15MPa
